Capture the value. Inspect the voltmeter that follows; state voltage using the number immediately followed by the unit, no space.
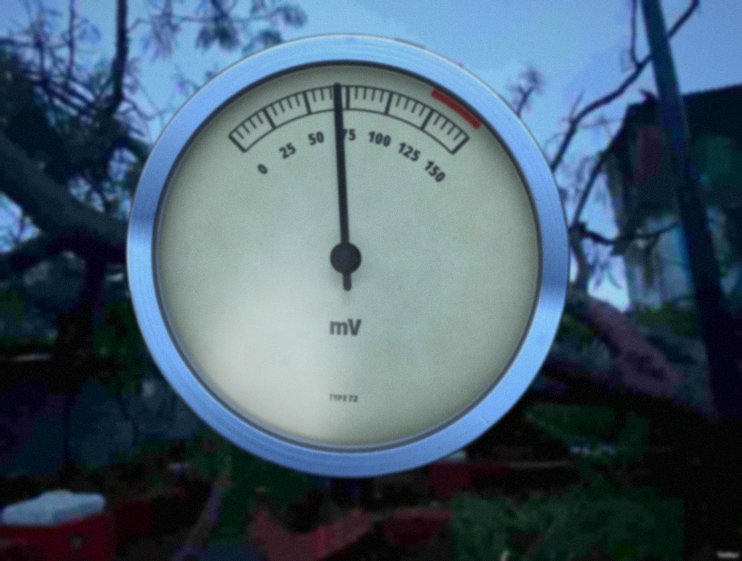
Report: 70mV
